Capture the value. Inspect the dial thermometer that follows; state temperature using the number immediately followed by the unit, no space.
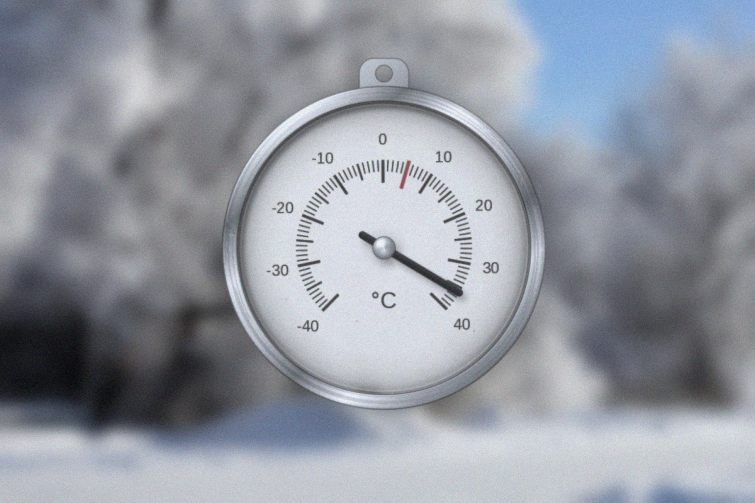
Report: 36°C
